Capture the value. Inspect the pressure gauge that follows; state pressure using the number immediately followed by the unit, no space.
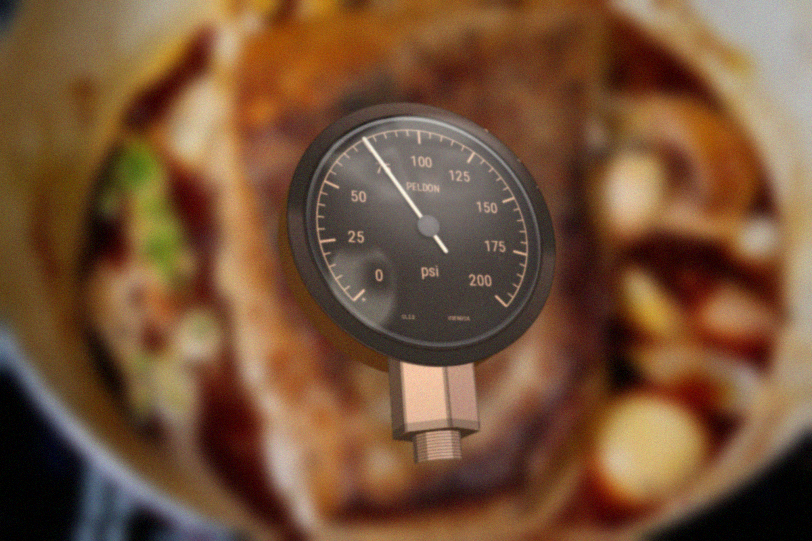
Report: 75psi
